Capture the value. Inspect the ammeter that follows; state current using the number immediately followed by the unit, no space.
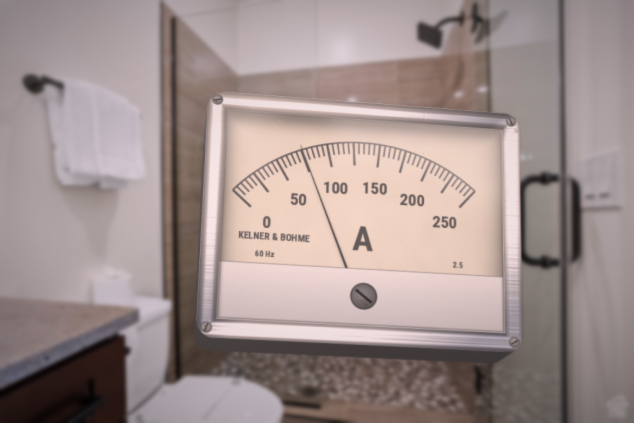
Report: 75A
